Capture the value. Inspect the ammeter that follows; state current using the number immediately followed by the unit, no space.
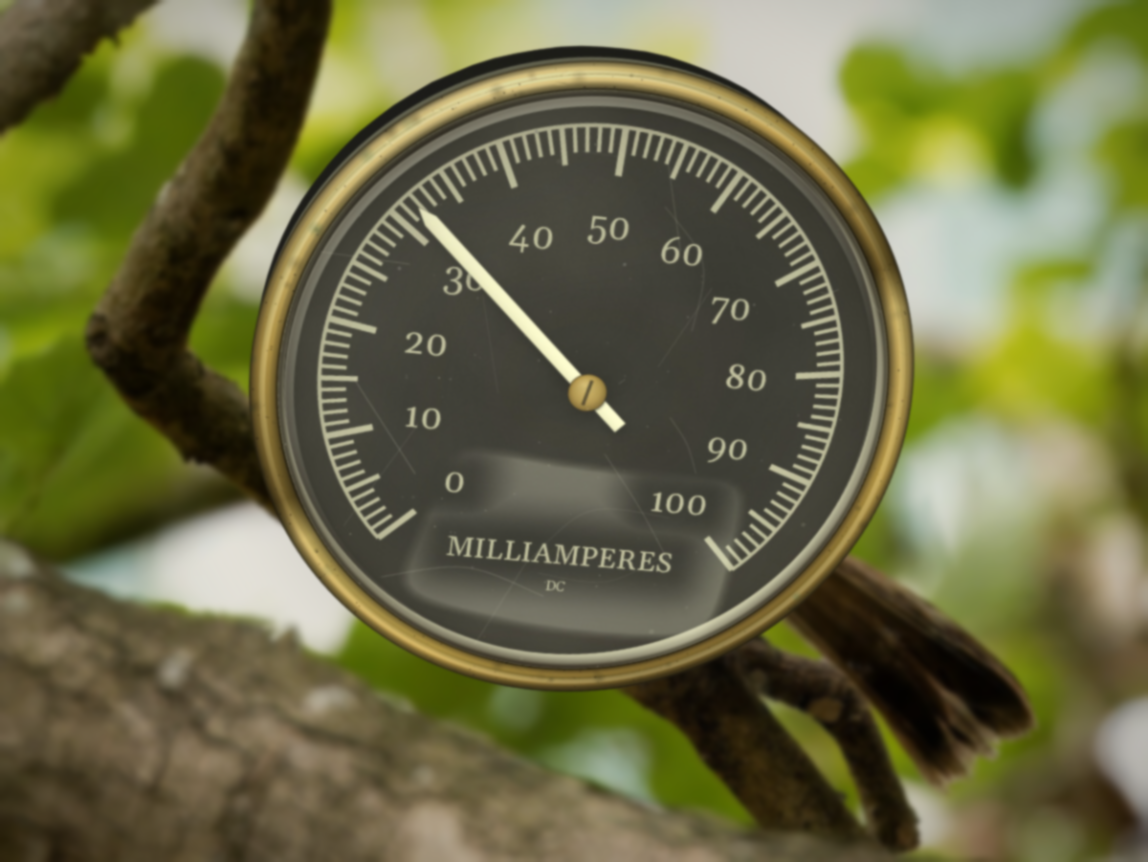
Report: 32mA
